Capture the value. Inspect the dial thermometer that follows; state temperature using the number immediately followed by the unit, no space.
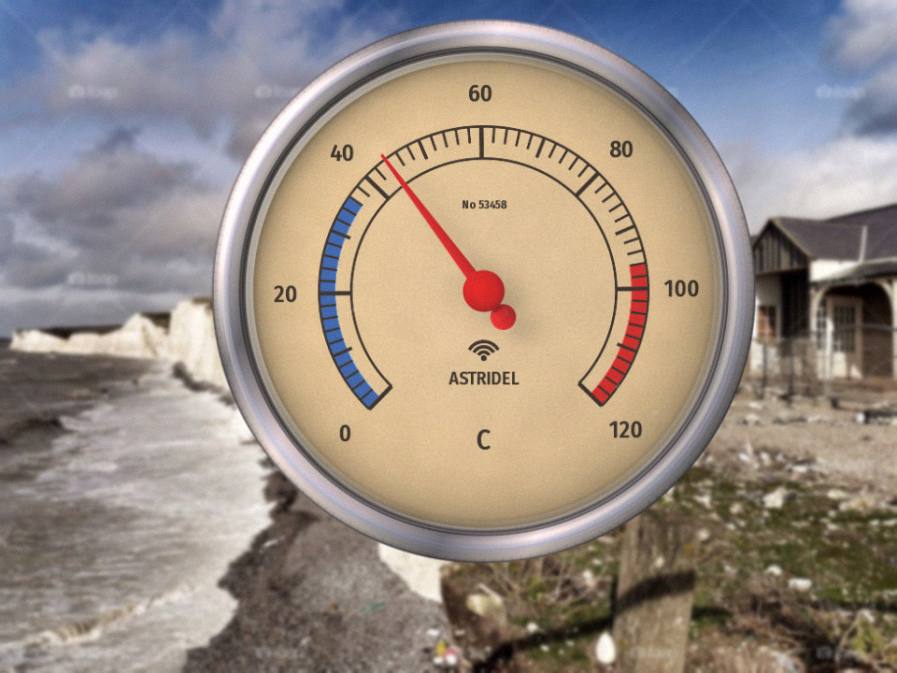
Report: 44°C
